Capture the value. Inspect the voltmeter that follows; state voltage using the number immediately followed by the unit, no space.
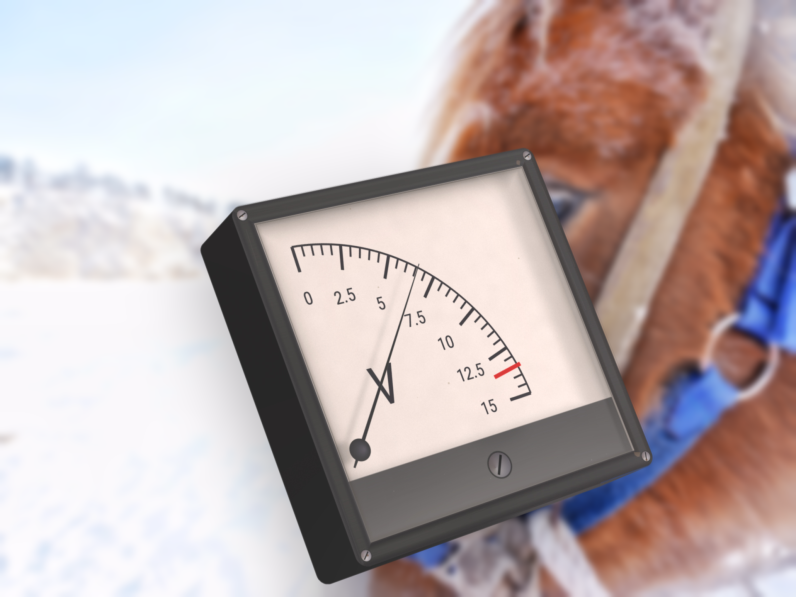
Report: 6.5V
